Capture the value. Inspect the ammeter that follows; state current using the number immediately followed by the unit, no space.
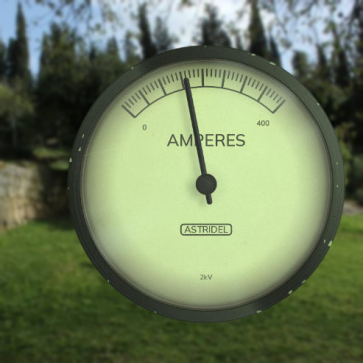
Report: 160A
